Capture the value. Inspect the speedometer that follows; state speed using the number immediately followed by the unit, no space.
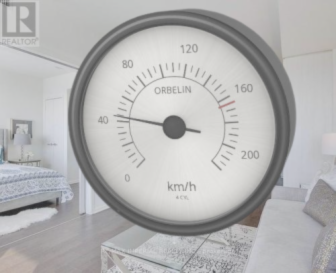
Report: 45km/h
